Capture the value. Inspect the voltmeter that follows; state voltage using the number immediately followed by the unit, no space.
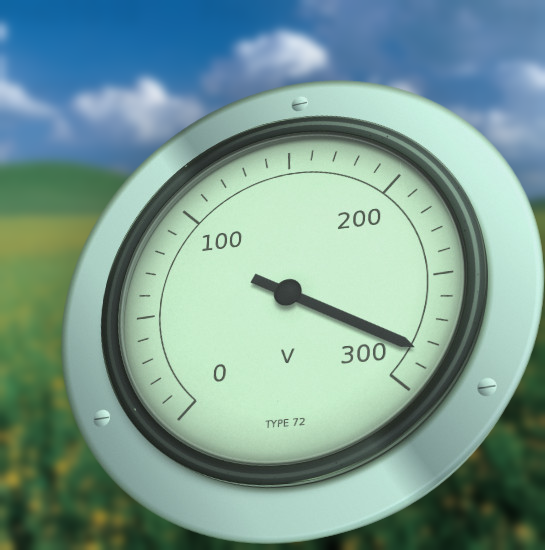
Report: 285V
